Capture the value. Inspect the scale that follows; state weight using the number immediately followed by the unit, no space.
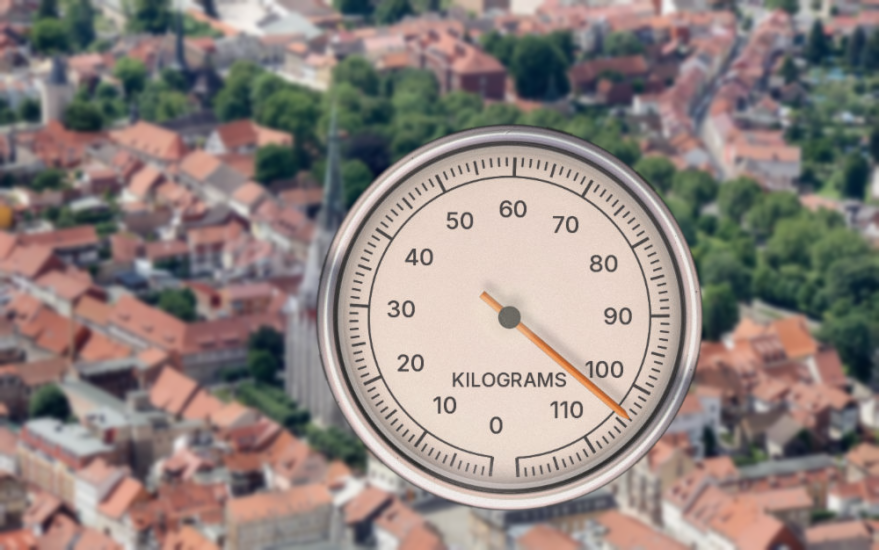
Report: 104kg
